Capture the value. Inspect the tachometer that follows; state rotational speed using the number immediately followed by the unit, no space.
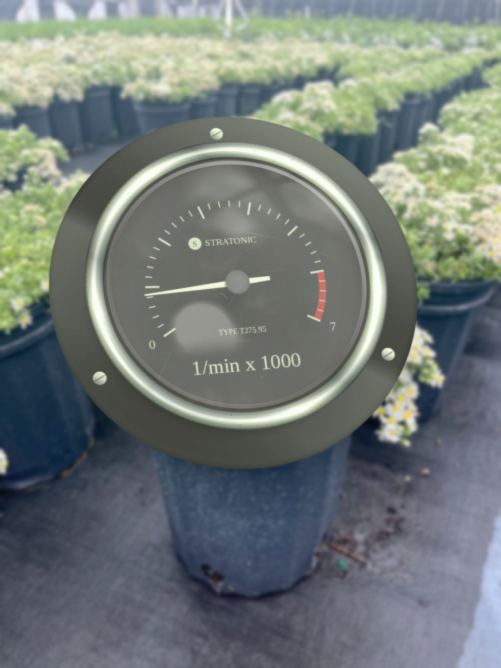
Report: 800rpm
